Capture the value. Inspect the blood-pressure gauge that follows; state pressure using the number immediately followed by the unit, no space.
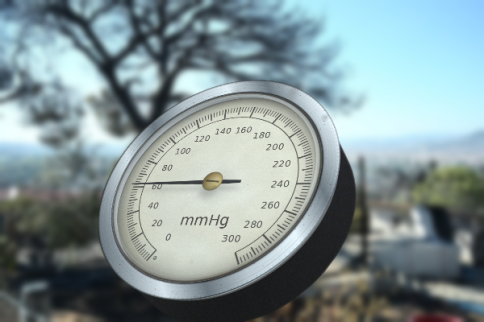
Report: 60mmHg
